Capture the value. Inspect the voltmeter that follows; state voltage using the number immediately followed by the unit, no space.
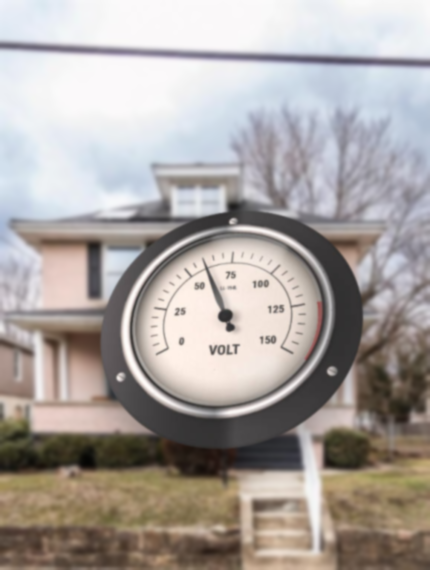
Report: 60V
